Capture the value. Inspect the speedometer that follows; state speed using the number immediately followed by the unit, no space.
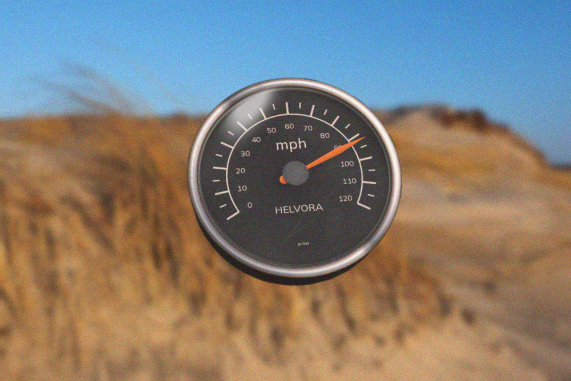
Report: 92.5mph
